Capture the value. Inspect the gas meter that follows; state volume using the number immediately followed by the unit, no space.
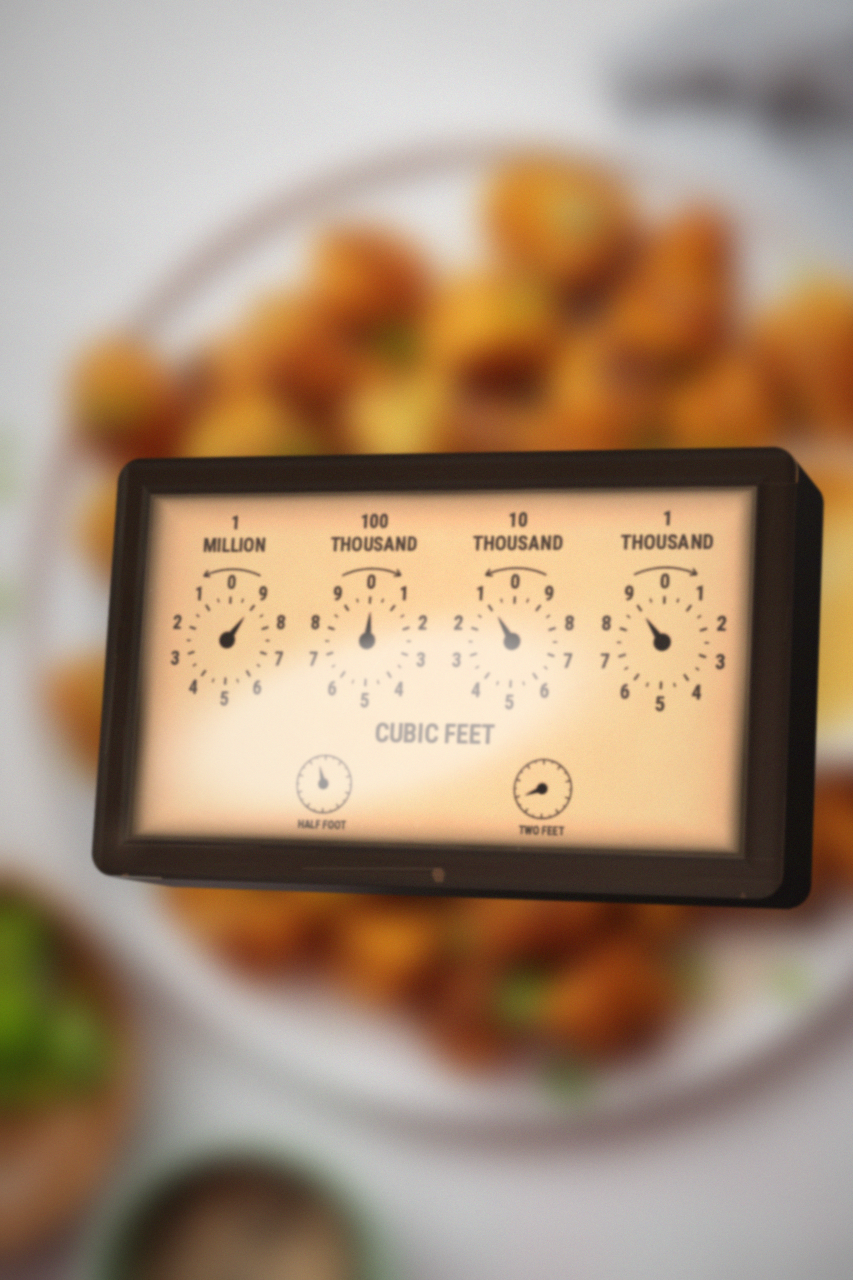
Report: 900900ft³
